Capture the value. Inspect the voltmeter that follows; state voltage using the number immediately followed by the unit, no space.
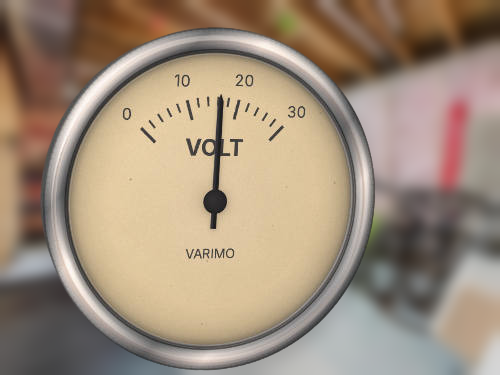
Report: 16V
